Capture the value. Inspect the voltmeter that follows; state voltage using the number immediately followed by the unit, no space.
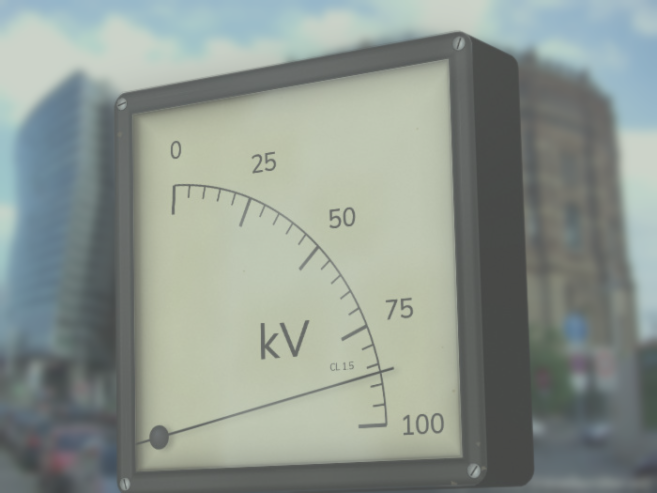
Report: 87.5kV
